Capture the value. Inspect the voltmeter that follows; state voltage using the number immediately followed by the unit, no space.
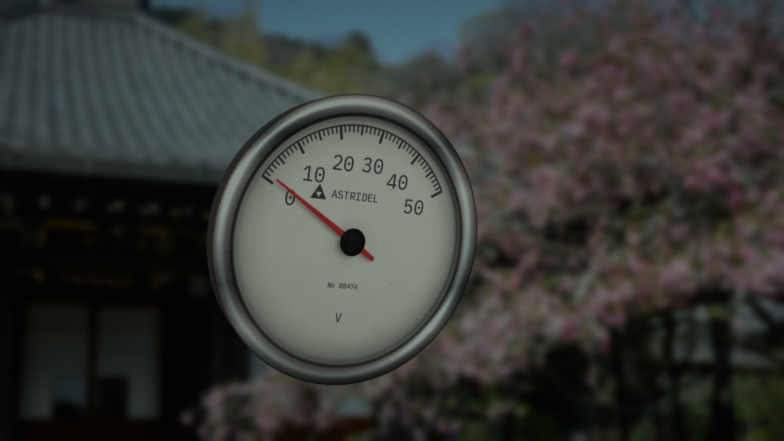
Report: 1V
